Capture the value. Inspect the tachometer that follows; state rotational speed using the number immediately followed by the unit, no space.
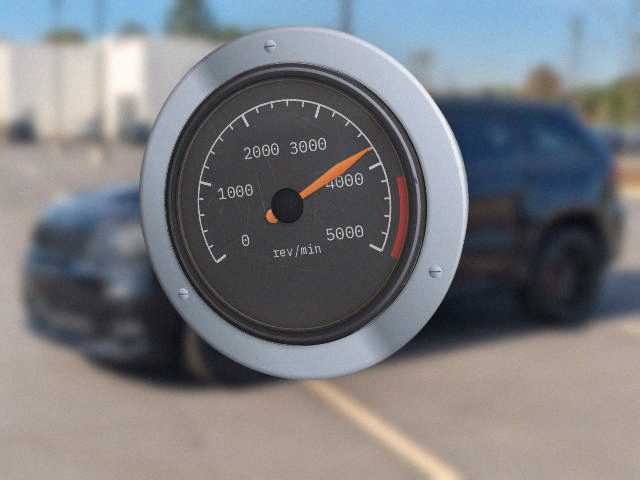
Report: 3800rpm
